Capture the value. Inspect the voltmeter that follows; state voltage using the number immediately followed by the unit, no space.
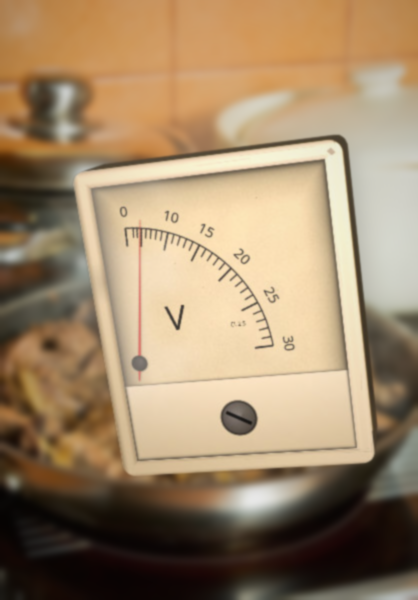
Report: 5V
